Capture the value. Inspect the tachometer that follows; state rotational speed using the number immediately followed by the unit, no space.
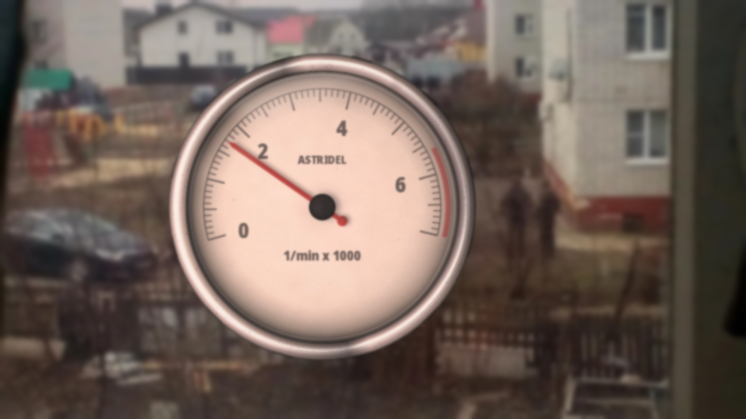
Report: 1700rpm
